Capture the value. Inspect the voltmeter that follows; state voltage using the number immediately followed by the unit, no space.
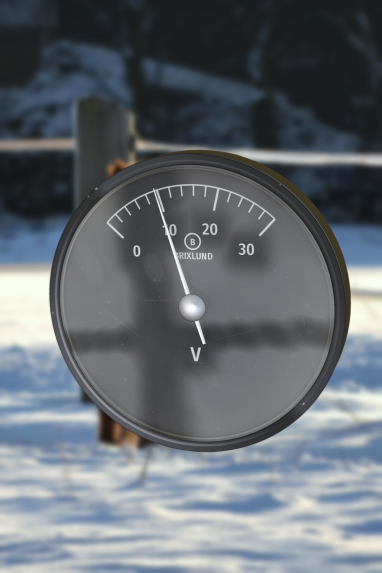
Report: 10V
